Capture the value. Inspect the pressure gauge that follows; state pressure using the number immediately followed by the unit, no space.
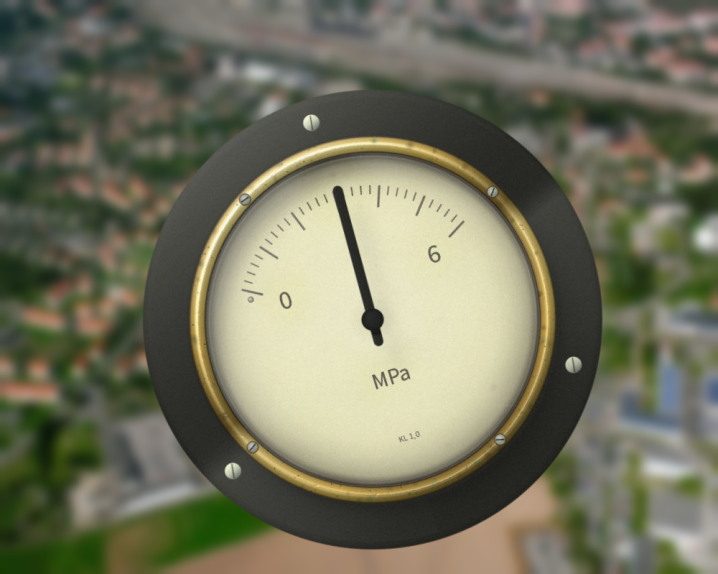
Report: 3.1MPa
